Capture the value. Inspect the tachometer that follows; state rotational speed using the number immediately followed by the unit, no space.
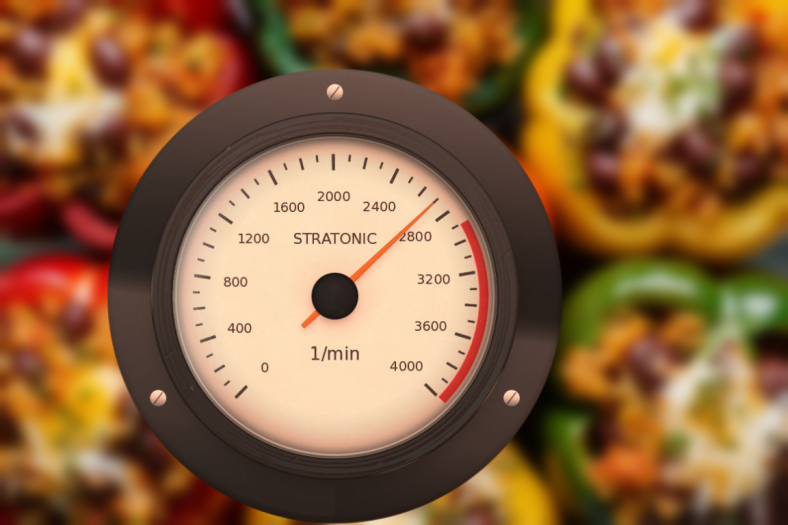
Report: 2700rpm
